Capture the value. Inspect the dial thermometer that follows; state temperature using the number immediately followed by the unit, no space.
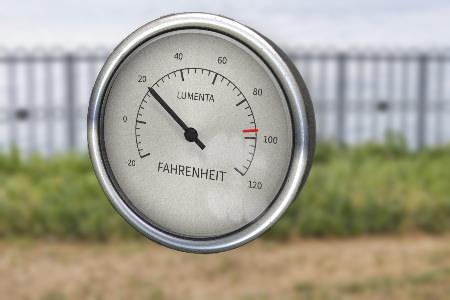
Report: 20°F
